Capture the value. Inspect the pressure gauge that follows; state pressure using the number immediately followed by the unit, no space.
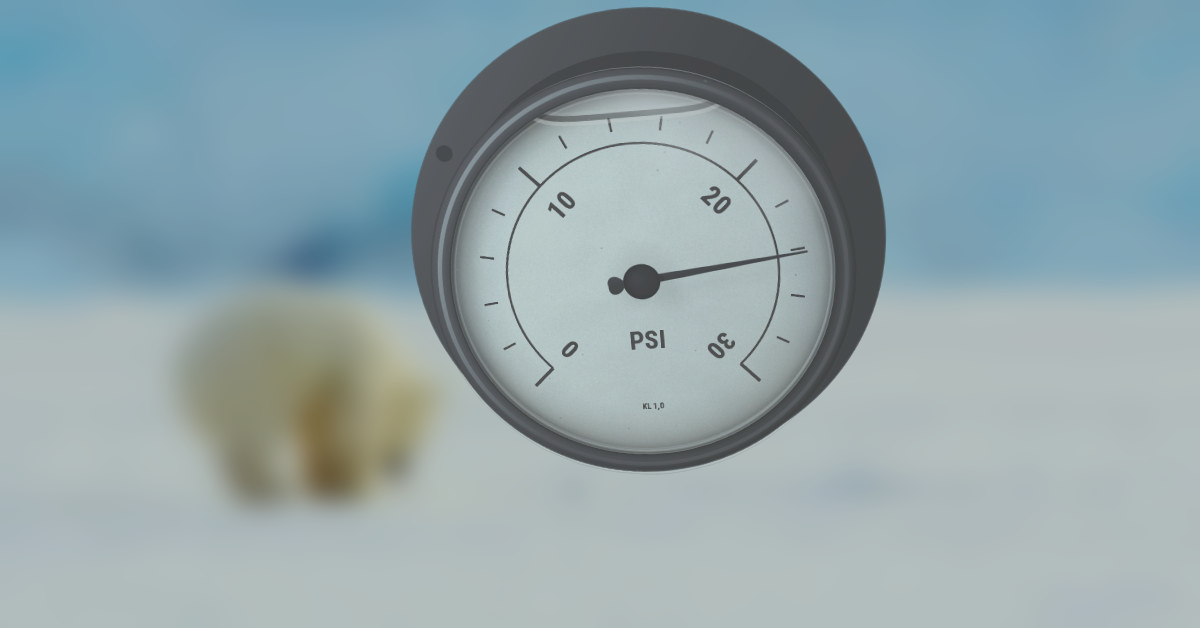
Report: 24psi
